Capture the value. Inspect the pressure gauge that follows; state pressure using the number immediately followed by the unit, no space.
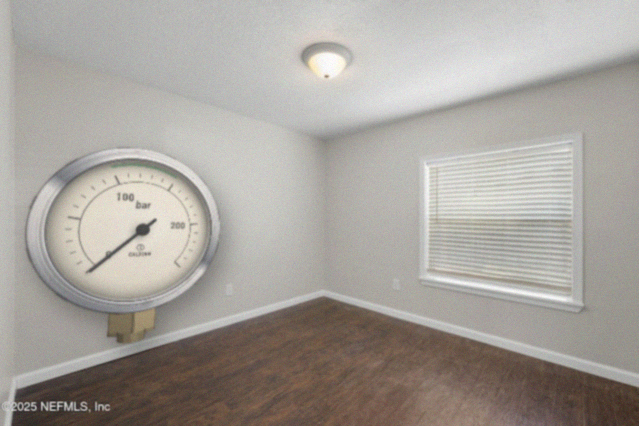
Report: 0bar
